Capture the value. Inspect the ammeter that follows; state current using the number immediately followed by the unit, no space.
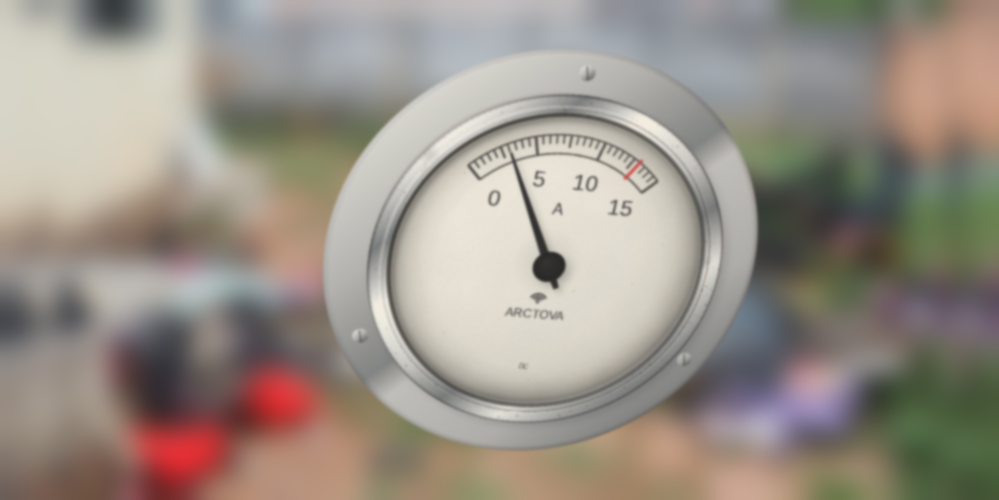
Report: 3A
